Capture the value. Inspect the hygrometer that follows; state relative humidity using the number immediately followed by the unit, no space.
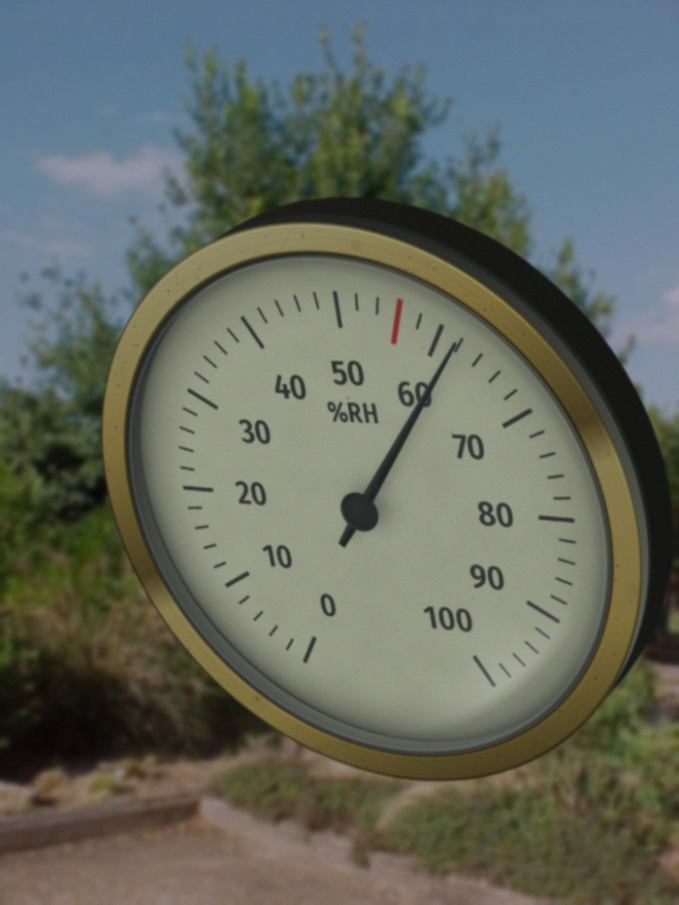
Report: 62%
